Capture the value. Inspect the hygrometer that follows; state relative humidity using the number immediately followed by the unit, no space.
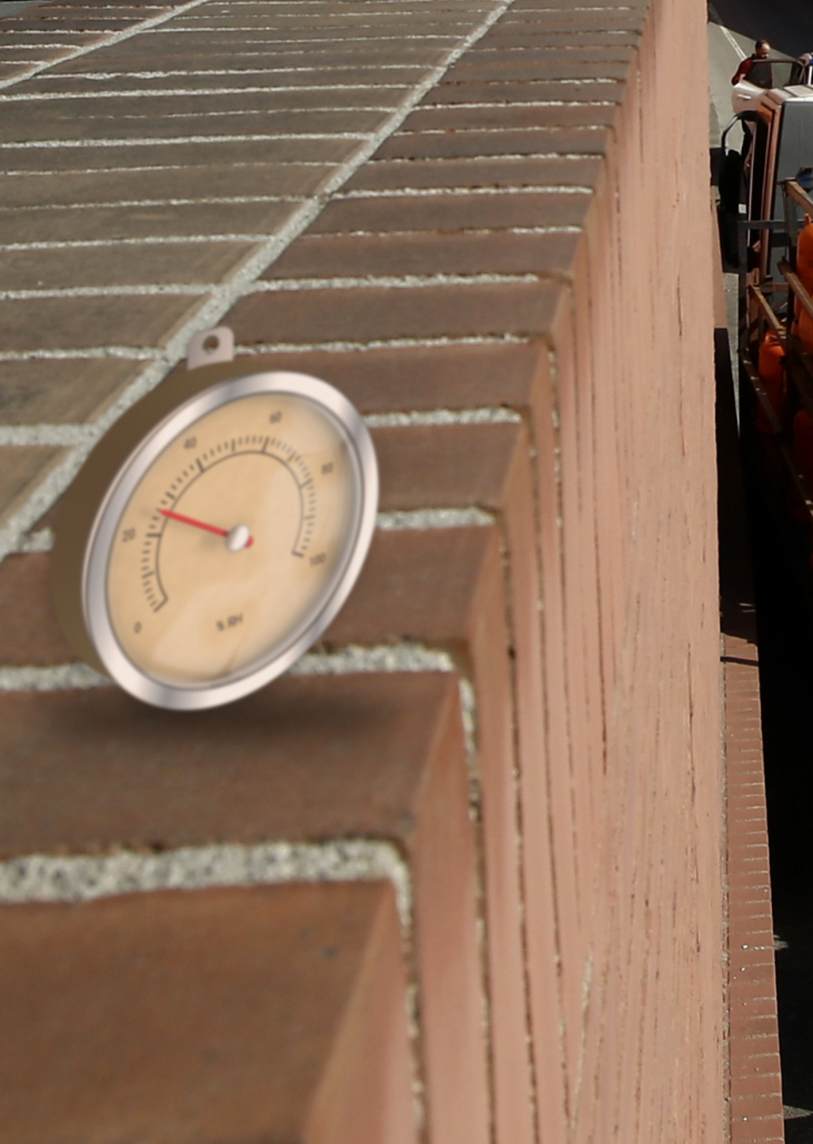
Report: 26%
